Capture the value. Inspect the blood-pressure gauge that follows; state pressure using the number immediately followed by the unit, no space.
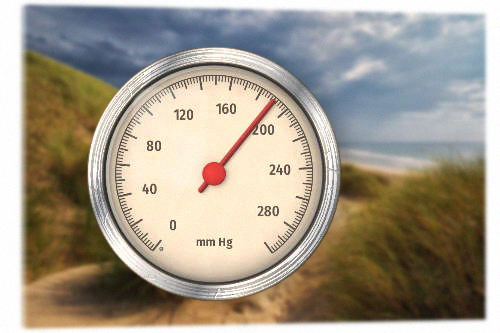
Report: 190mmHg
